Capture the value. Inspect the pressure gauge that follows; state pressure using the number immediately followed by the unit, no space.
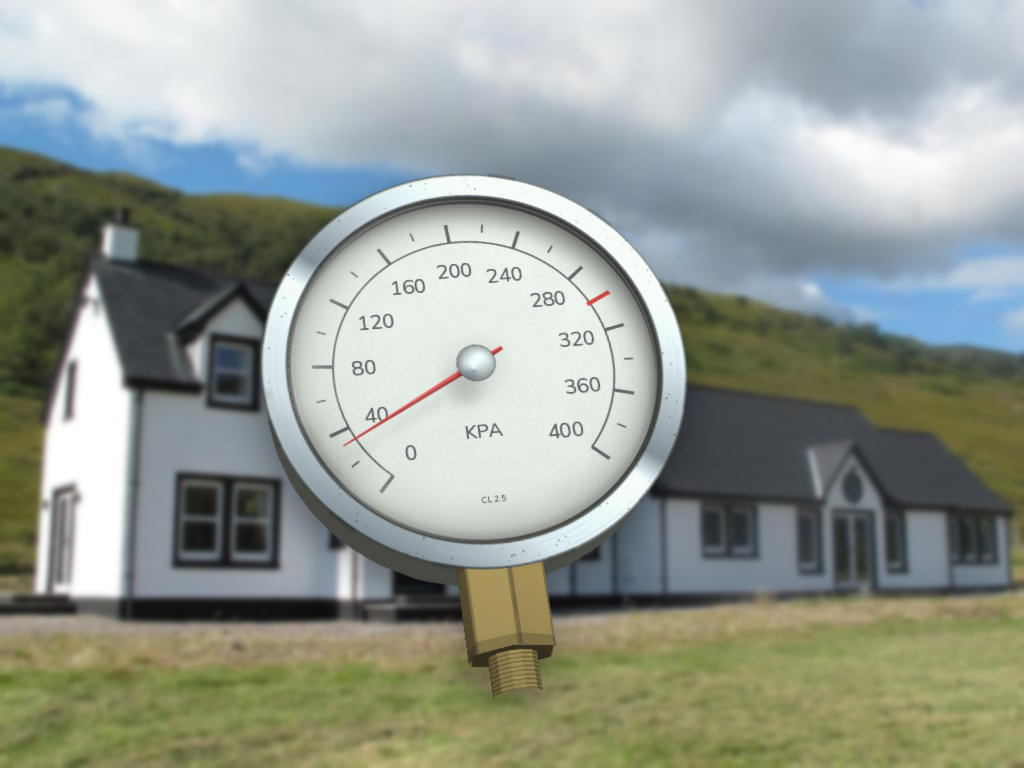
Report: 30kPa
